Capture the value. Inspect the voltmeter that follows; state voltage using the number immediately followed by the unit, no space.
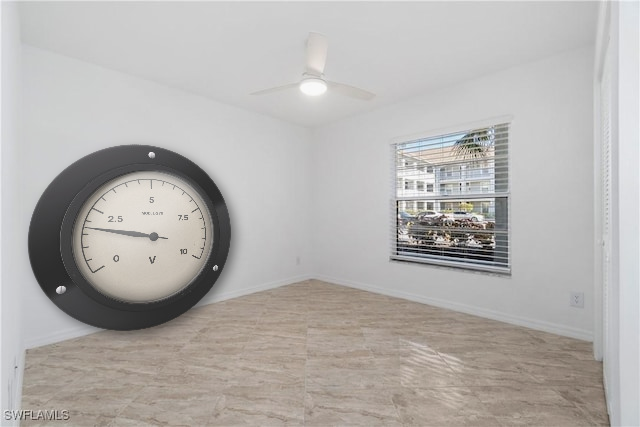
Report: 1.75V
